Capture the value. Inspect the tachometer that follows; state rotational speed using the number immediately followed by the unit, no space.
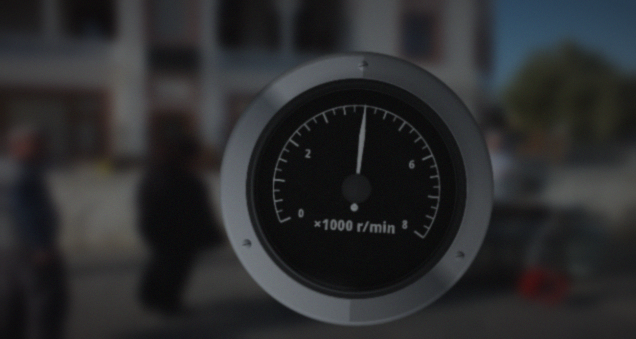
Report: 4000rpm
